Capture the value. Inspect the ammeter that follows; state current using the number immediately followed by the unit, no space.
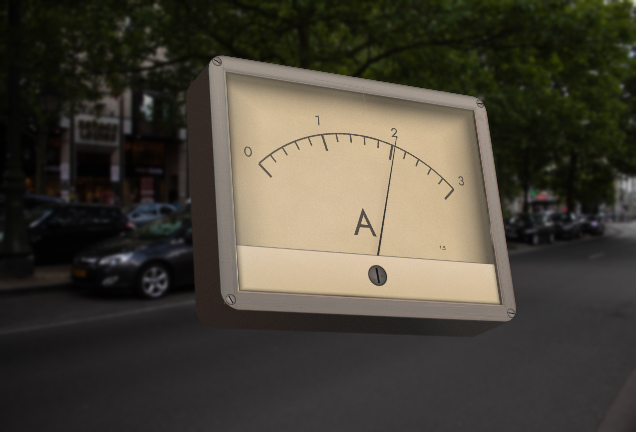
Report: 2A
